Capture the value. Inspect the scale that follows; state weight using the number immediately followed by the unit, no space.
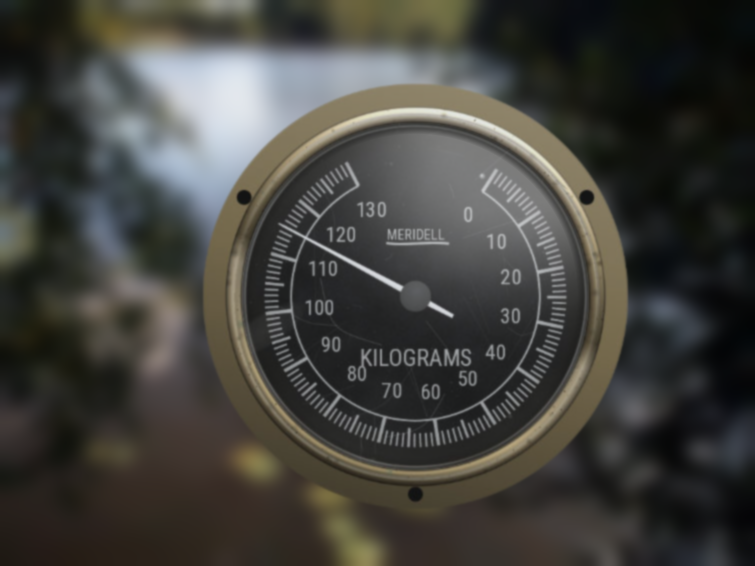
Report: 115kg
